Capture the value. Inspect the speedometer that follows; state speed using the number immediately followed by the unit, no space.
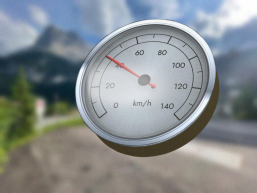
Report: 40km/h
